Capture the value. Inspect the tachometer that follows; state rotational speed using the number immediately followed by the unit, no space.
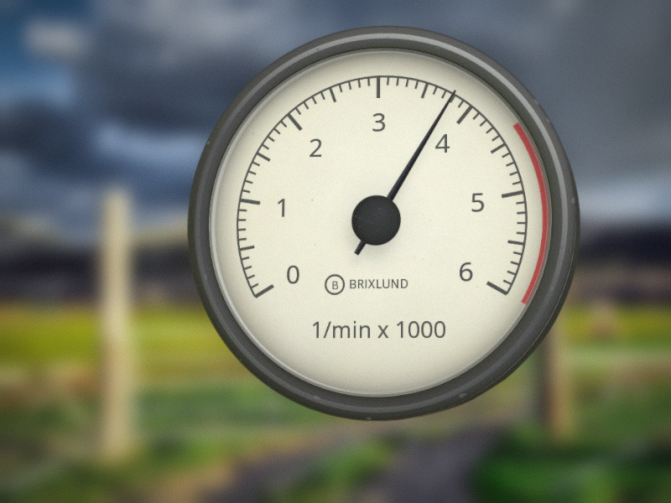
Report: 3800rpm
